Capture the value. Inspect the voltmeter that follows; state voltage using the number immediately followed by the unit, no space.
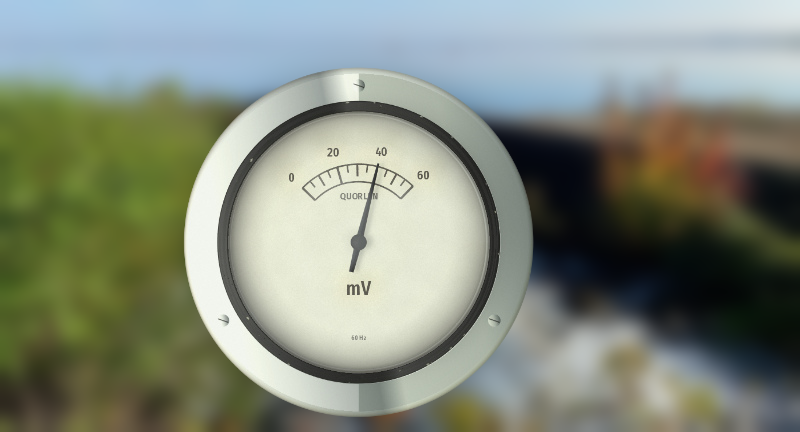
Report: 40mV
